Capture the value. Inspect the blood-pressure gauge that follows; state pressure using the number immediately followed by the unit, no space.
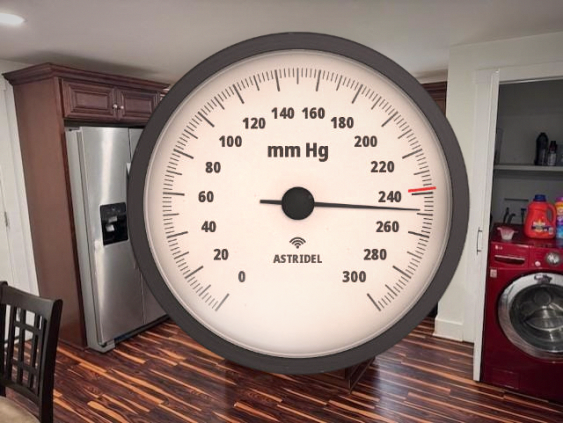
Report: 248mmHg
